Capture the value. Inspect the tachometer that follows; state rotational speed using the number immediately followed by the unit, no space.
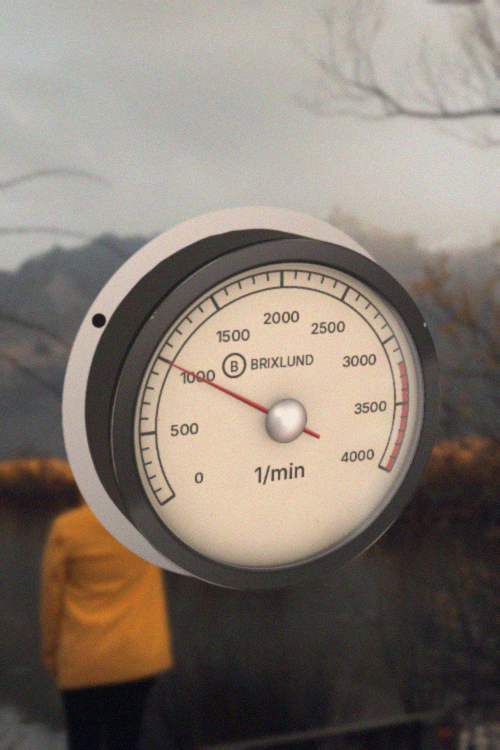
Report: 1000rpm
